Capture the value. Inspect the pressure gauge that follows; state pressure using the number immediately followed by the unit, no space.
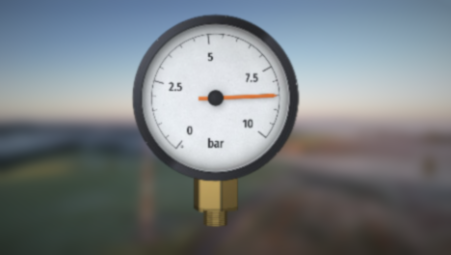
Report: 8.5bar
